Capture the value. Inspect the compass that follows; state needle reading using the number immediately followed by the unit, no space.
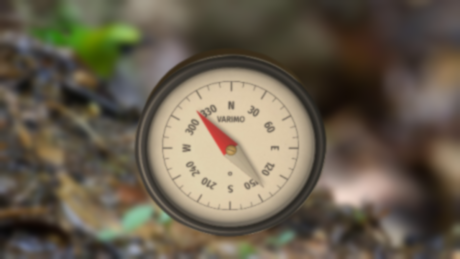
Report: 320°
